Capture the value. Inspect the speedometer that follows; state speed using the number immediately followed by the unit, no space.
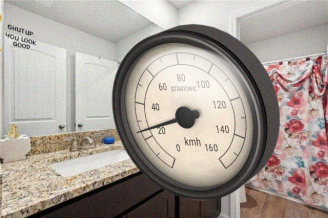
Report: 25km/h
